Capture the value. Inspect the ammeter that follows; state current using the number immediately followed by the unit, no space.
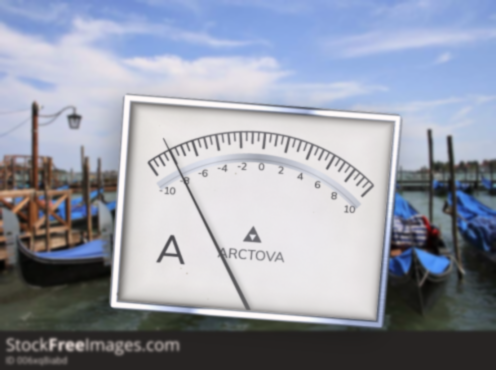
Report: -8A
